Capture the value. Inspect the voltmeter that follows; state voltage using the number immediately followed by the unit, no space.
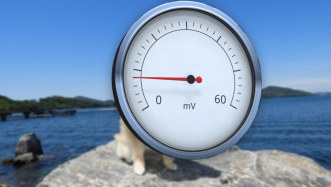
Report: 8mV
